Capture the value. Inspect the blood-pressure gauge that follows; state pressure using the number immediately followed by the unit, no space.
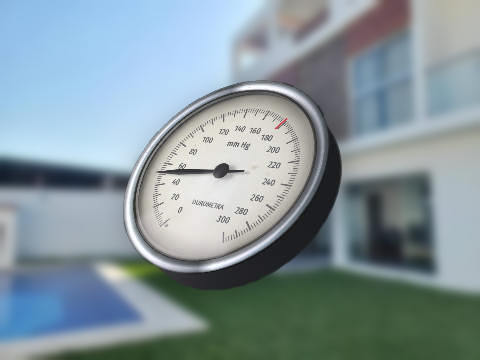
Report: 50mmHg
